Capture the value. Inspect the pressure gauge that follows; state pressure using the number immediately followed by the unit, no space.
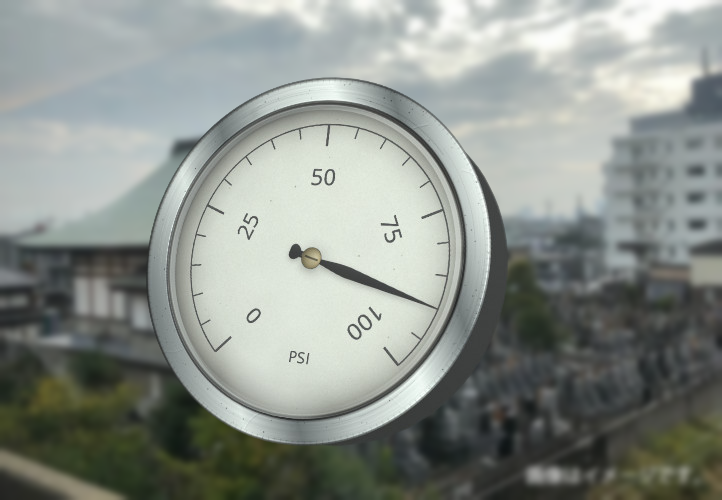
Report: 90psi
